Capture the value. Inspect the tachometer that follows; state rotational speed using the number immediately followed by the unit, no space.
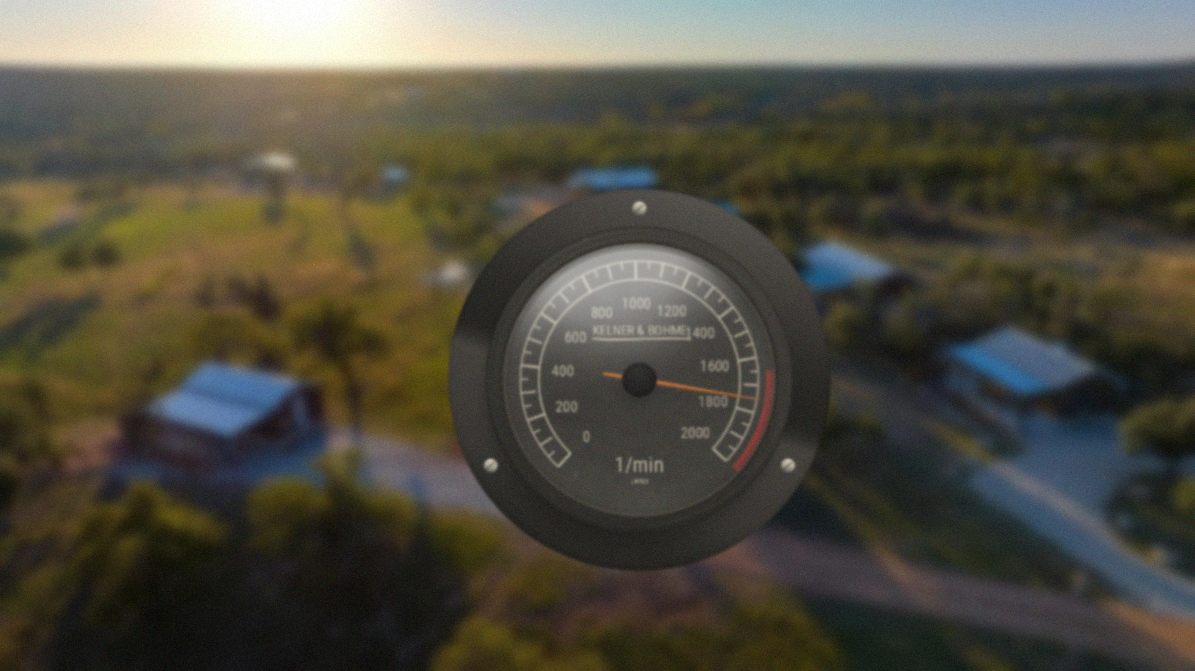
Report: 1750rpm
